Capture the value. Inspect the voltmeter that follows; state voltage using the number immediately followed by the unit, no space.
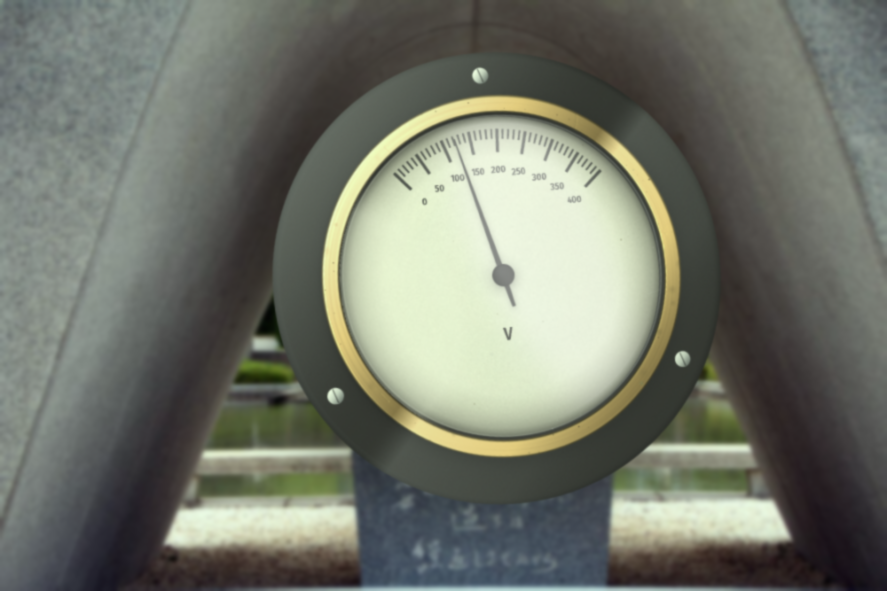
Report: 120V
